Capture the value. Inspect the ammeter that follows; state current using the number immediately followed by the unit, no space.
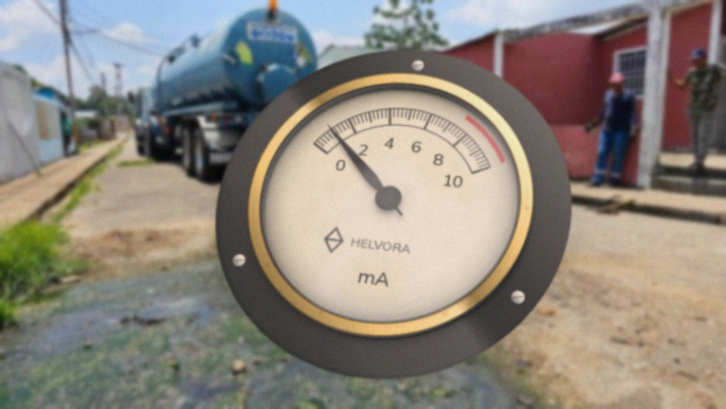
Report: 1mA
